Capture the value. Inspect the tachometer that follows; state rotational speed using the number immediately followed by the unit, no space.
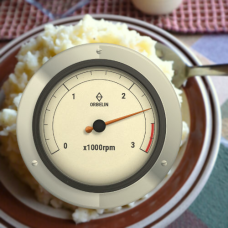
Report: 2400rpm
